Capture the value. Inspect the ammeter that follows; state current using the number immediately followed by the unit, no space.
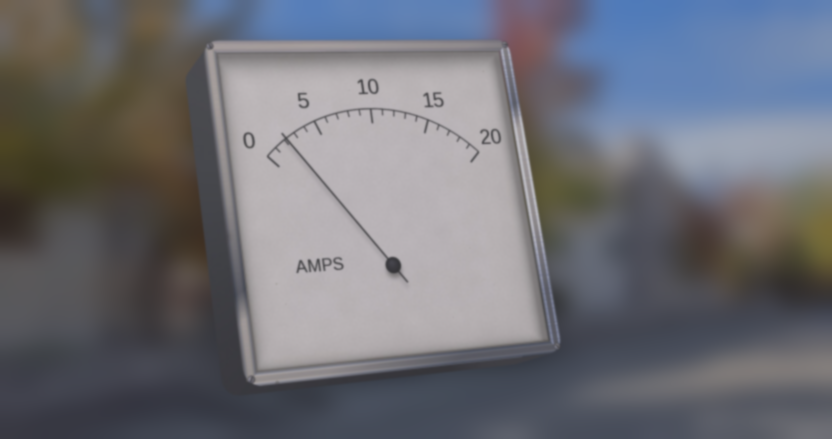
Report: 2A
